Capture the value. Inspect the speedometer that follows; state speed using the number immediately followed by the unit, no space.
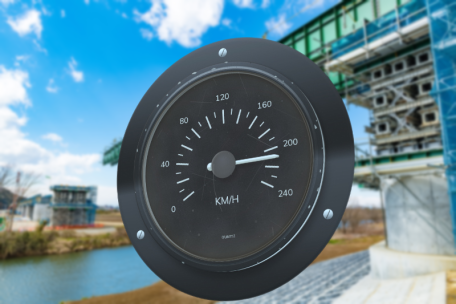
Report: 210km/h
